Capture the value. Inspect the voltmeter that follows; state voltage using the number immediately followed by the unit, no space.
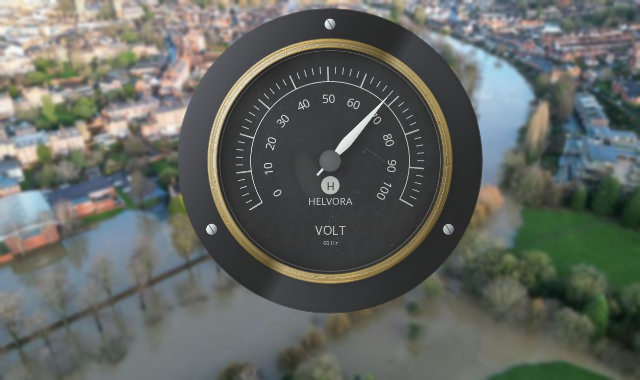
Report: 68V
